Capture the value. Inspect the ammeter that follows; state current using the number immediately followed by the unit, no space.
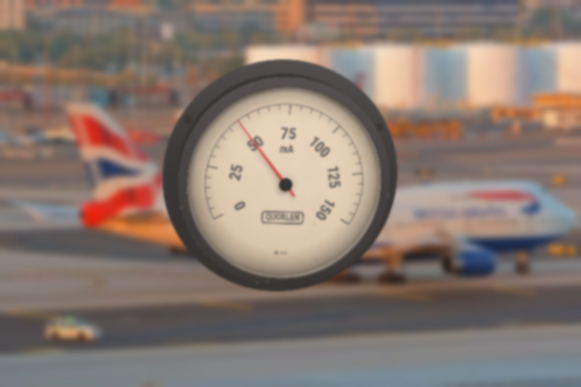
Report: 50mA
